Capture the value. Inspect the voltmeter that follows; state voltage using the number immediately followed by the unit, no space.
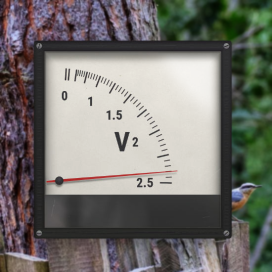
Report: 2.4V
